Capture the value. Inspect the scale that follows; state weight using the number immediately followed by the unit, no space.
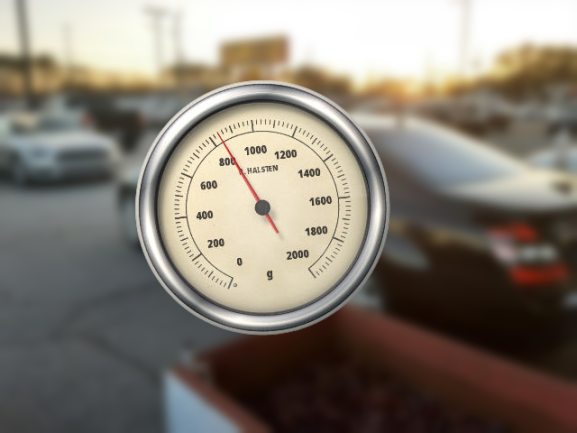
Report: 840g
